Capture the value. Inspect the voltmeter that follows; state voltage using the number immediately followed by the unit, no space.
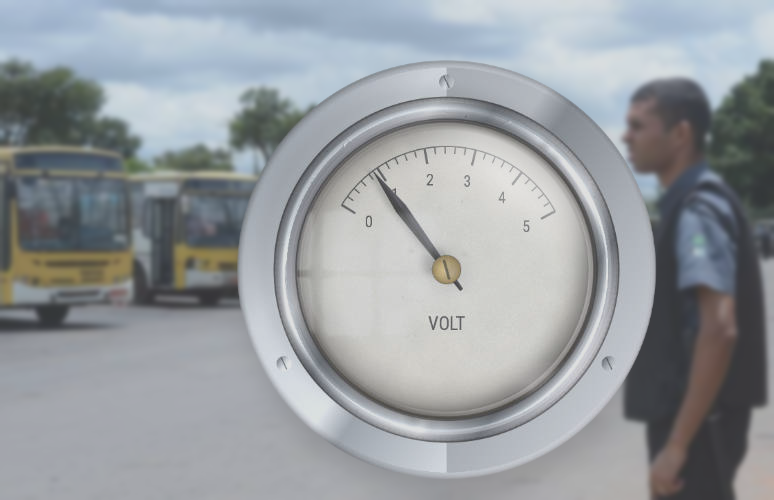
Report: 0.9V
